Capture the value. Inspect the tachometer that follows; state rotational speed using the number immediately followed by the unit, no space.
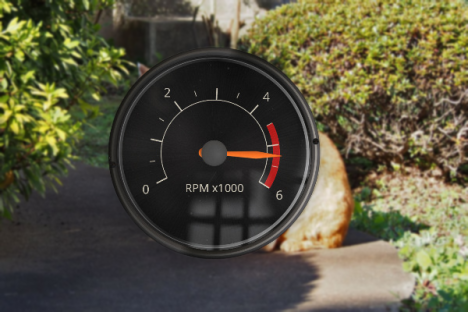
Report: 5250rpm
